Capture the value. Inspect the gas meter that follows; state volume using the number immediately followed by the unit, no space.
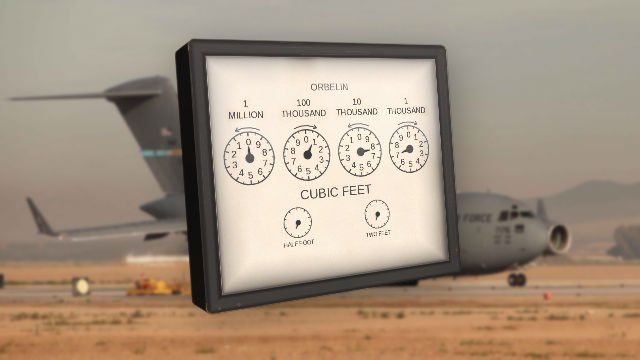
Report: 7700ft³
